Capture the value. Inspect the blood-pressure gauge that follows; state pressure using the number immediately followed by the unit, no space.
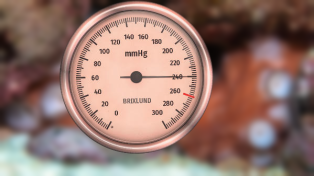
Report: 240mmHg
